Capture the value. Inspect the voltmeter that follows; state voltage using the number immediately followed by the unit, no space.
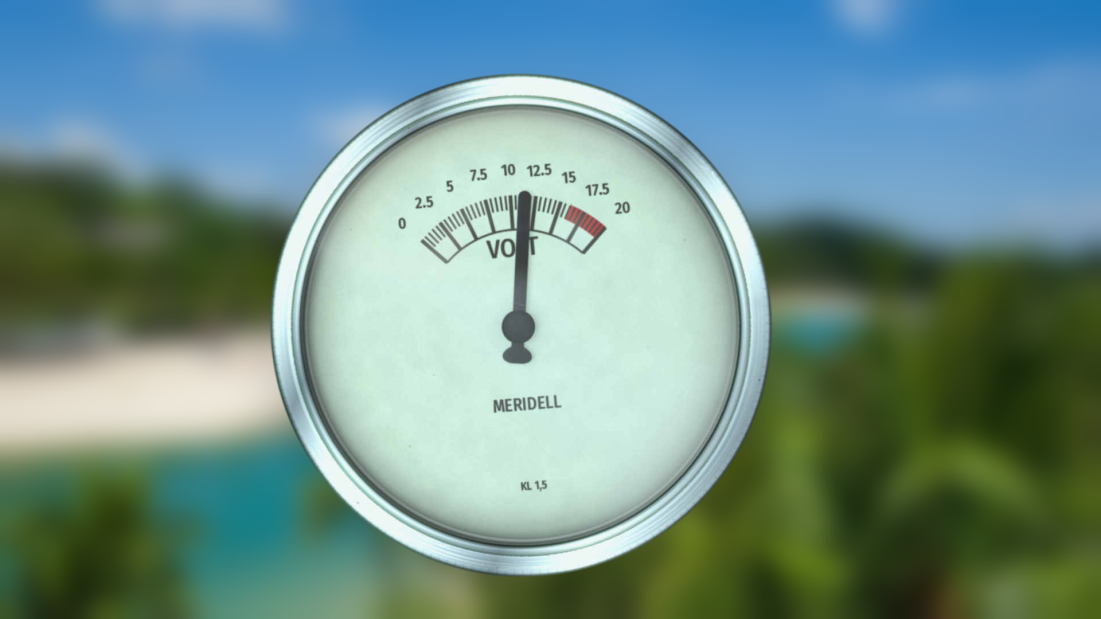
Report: 11.5V
